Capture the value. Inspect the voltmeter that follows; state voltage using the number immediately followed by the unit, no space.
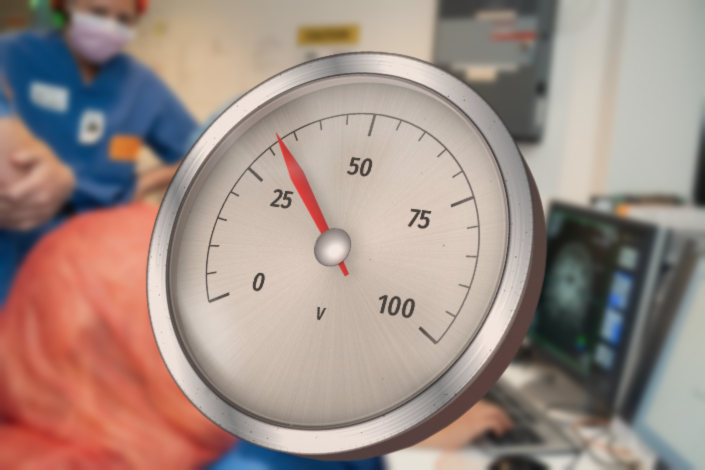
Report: 32.5V
